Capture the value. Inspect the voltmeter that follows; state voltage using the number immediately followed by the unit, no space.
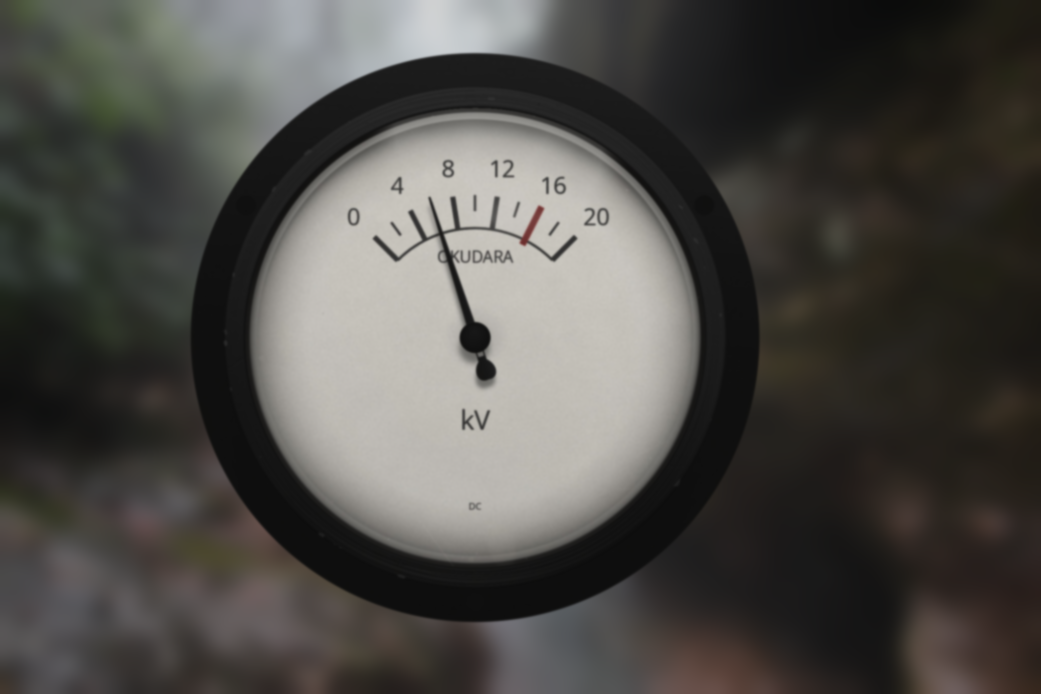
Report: 6kV
